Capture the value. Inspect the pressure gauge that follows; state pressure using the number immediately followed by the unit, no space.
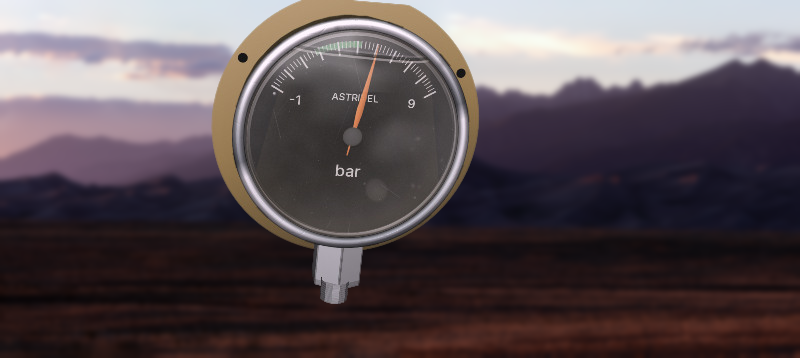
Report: 5bar
